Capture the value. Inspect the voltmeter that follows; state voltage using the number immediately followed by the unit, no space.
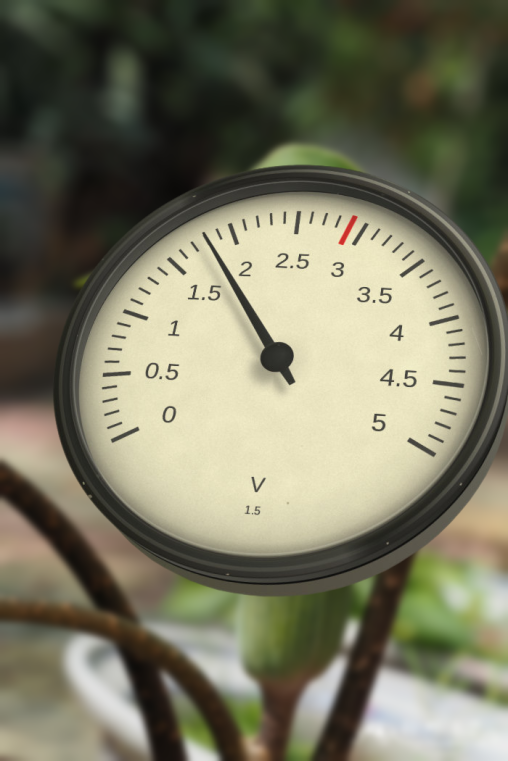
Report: 1.8V
